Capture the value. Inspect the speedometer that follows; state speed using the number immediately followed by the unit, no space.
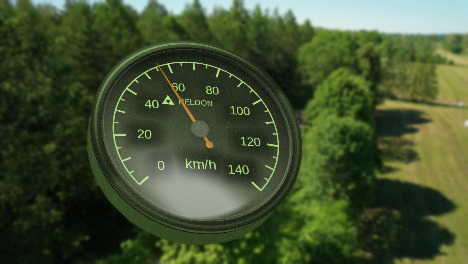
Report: 55km/h
